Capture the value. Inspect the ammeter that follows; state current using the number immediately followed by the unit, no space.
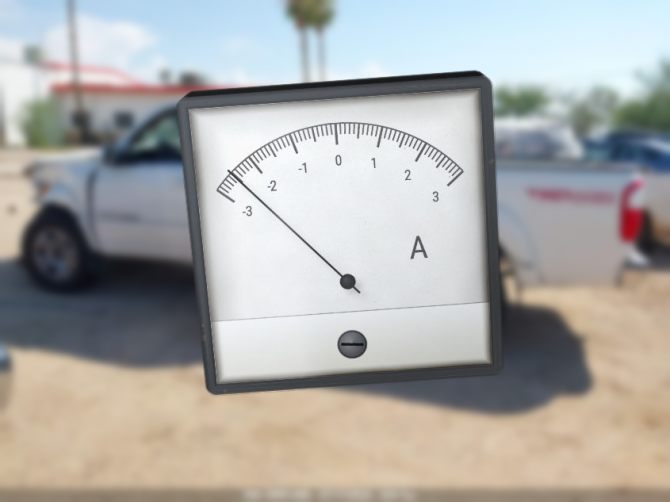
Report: -2.5A
